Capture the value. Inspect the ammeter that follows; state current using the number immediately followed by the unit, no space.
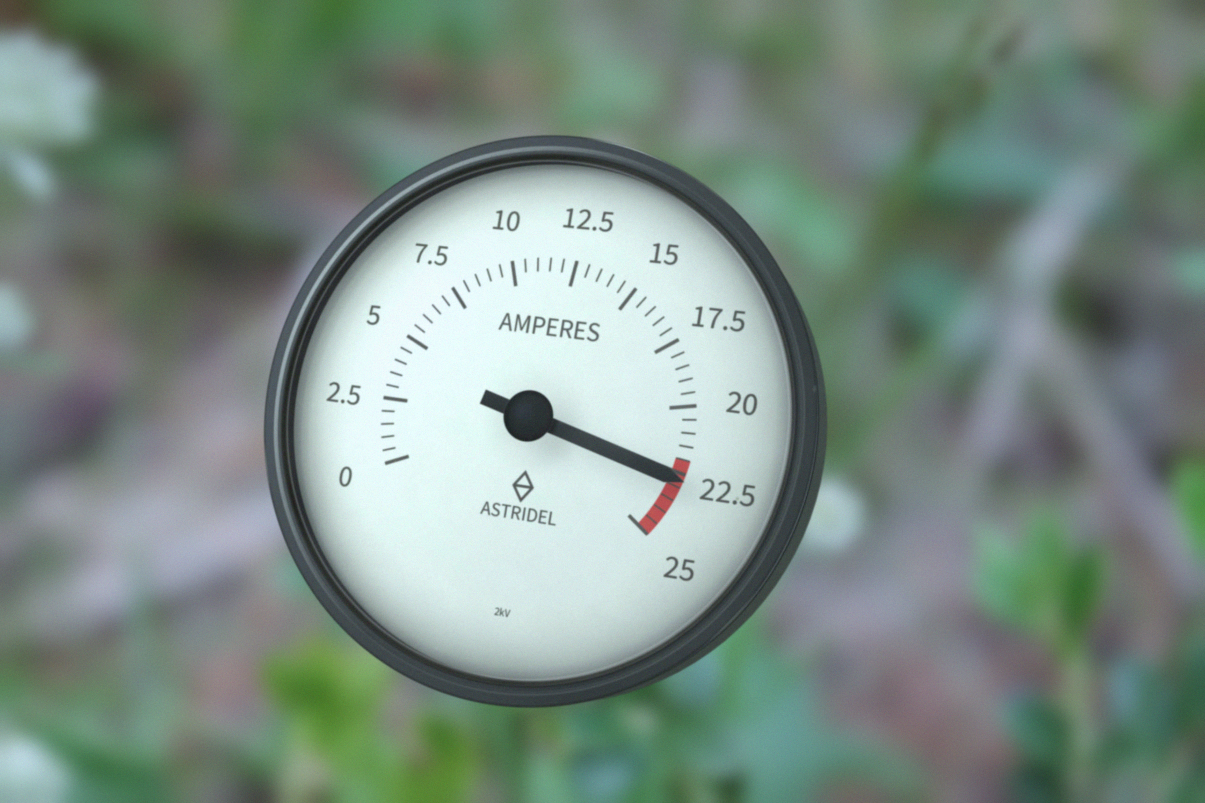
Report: 22.75A
